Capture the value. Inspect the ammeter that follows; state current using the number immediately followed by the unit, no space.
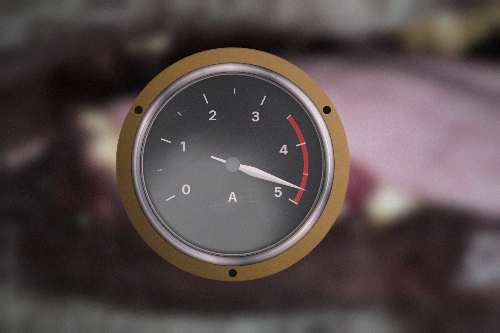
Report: 4.75A
